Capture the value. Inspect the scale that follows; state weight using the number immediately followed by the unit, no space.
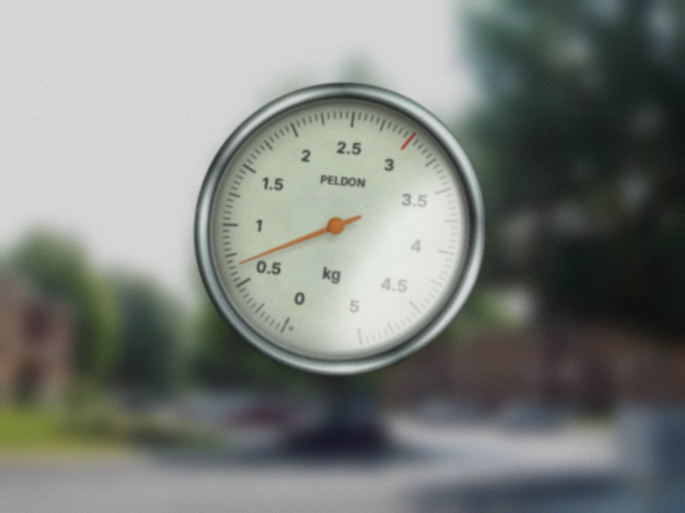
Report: 0.65kg
